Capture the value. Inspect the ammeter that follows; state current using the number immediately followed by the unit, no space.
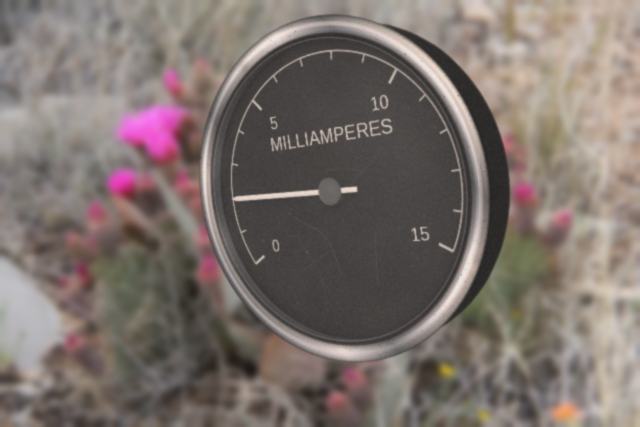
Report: 2mA
